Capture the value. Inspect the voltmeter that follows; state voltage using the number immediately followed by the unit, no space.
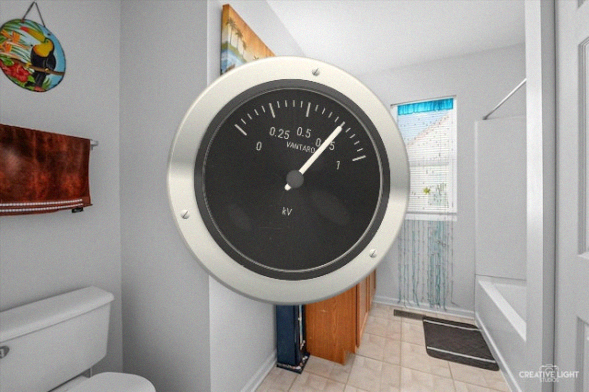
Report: 0.75kV
